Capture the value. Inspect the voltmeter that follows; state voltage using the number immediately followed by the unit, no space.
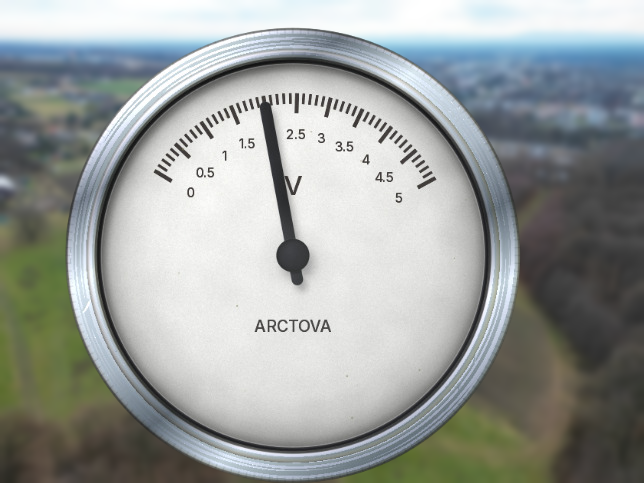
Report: 2V
